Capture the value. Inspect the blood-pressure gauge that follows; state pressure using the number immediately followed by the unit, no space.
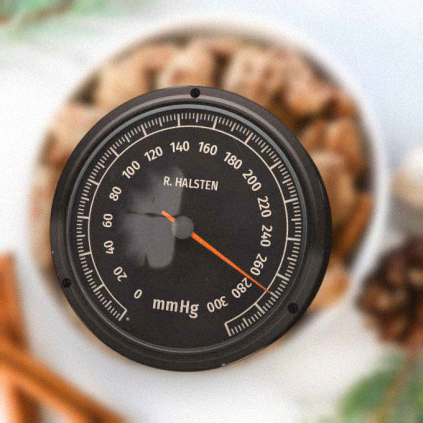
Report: 270mmHg
